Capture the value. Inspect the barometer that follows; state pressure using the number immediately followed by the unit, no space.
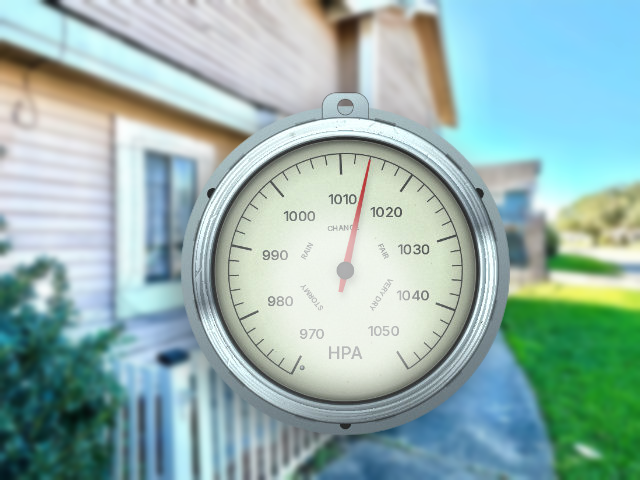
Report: 1014hPa
